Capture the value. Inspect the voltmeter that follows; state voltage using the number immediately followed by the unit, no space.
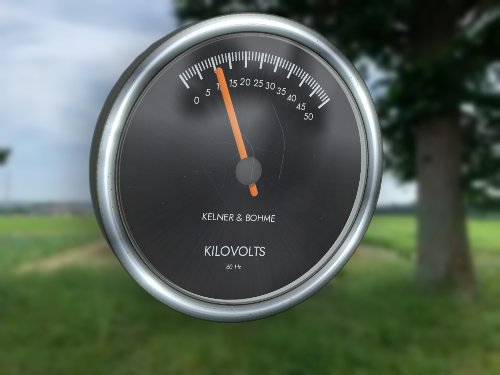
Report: 10kV
